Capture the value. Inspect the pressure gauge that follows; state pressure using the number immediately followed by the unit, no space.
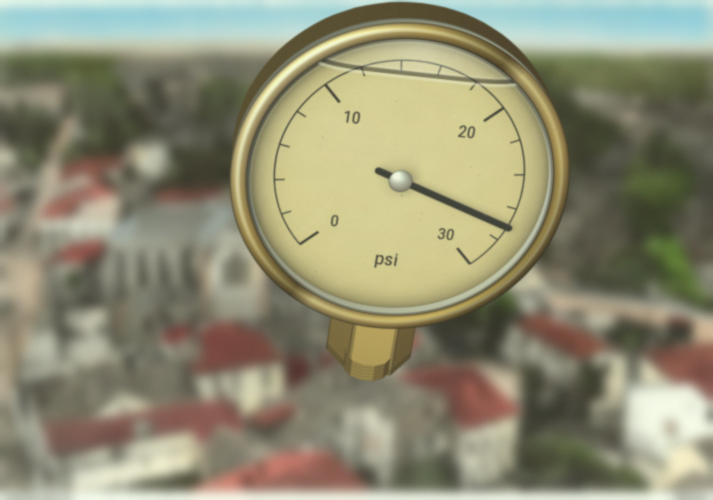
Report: 27psi
